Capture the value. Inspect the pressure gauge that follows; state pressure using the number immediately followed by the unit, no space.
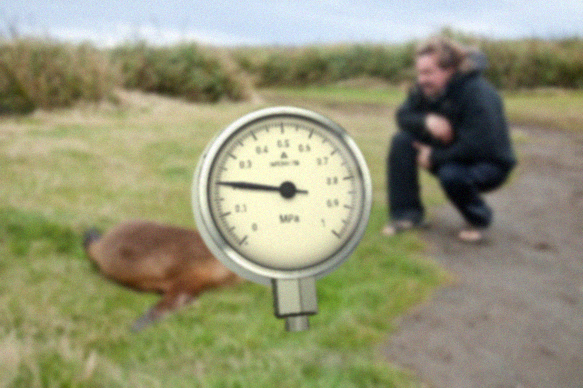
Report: 0.2MPa
